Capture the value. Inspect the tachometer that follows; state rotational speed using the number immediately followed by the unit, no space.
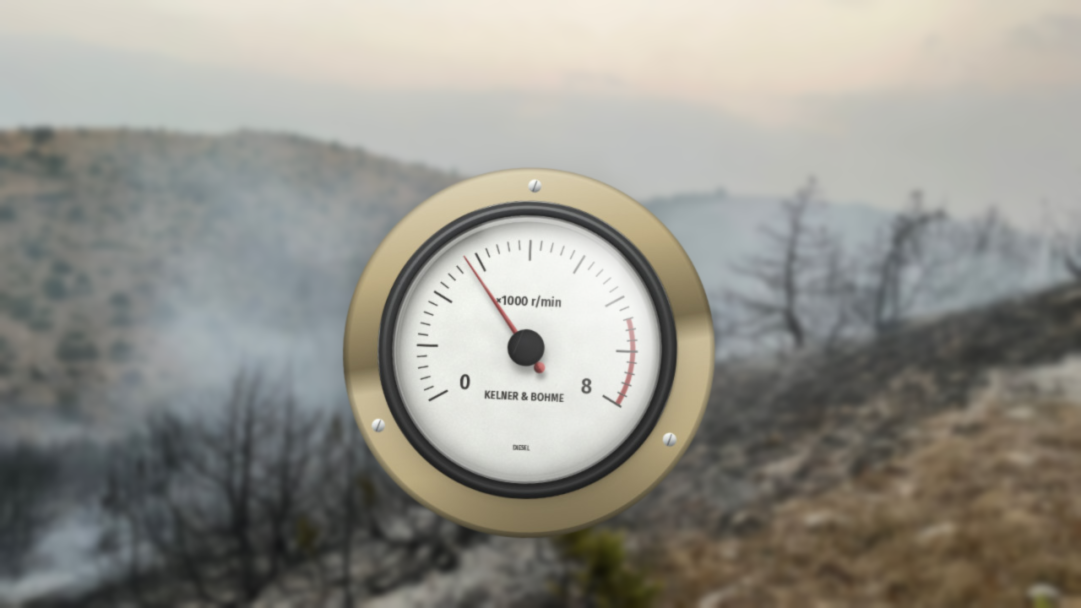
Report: 2800rpm
